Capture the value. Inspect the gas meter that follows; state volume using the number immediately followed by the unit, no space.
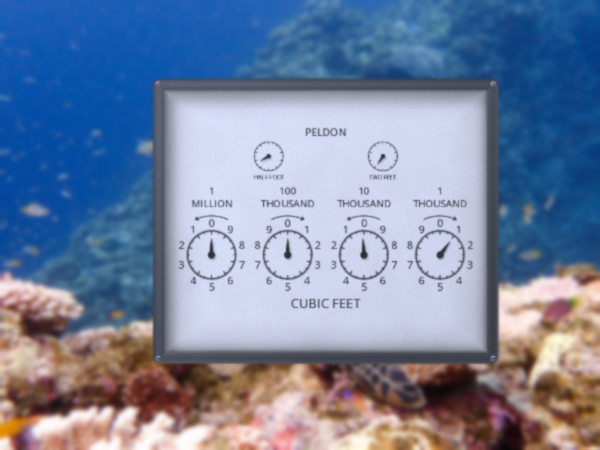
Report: 100ft³
